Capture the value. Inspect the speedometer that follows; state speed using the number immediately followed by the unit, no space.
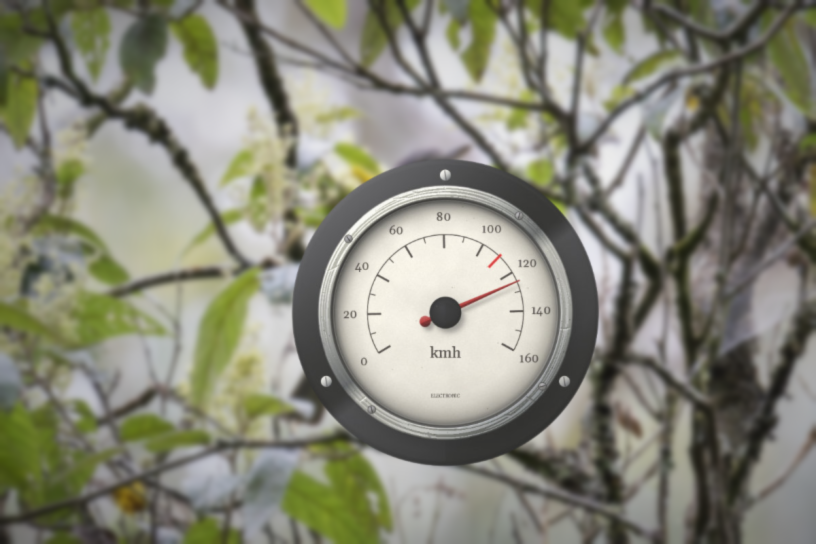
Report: 125km/h
